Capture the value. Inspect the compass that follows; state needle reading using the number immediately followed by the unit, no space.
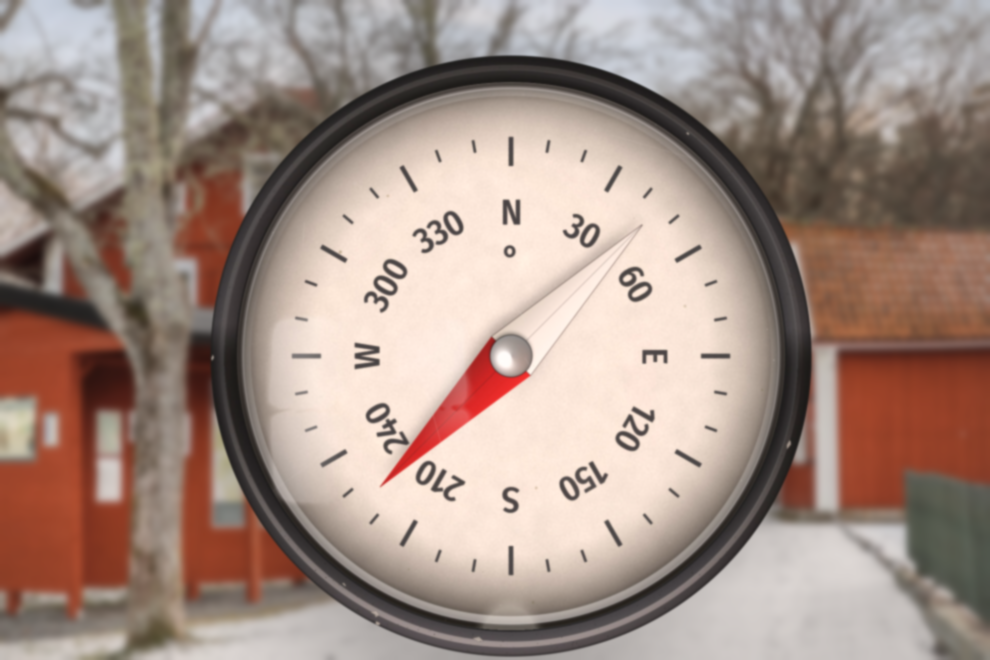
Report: 225°
